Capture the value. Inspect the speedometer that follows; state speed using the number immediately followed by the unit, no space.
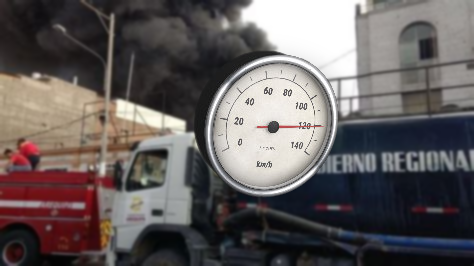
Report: 120km/h
